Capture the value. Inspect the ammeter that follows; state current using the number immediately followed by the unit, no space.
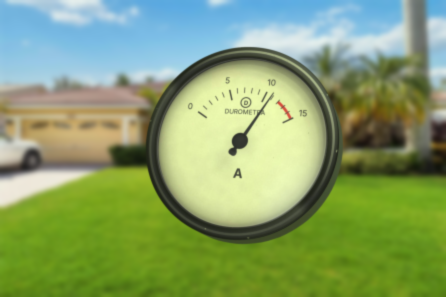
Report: 11A
